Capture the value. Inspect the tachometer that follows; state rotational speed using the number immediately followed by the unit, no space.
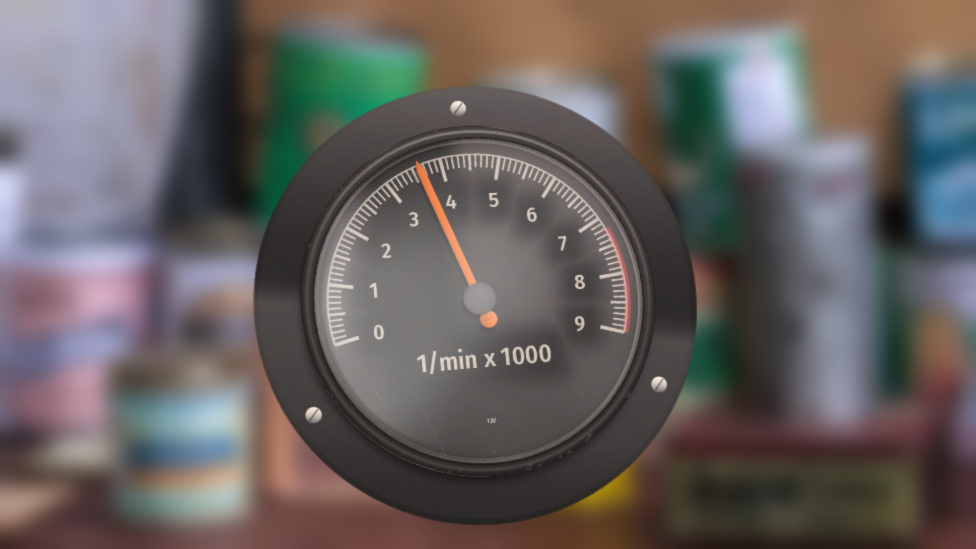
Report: 3600rpm
